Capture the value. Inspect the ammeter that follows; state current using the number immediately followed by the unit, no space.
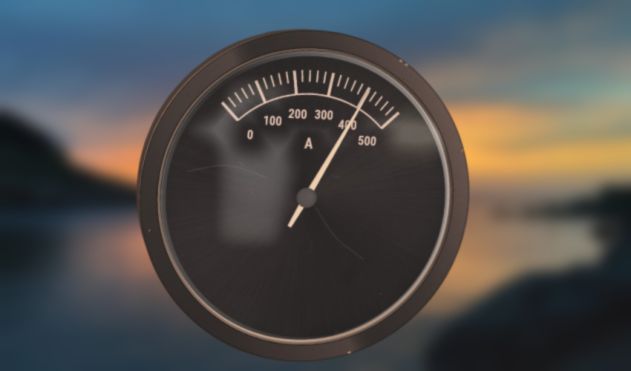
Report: 400A
